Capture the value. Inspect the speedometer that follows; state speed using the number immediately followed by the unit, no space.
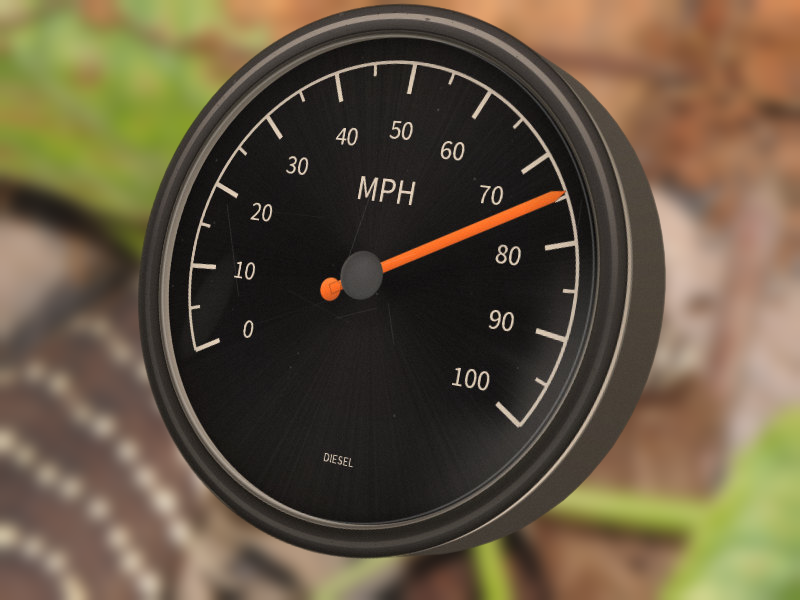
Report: 75mph
